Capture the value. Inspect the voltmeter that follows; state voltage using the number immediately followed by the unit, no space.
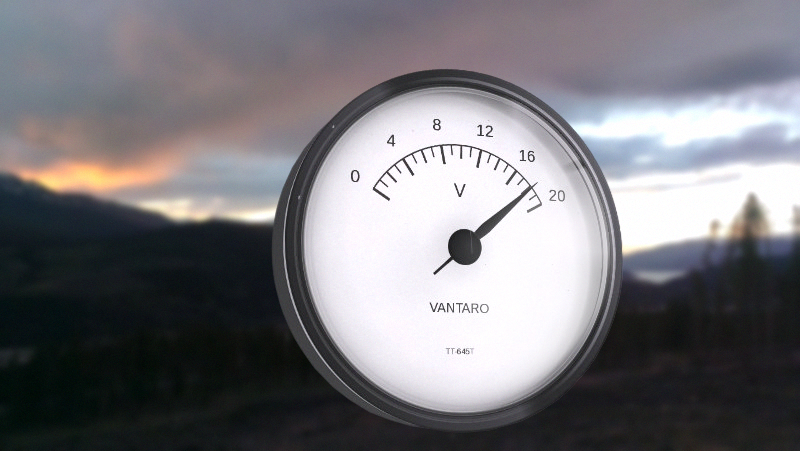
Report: 18V
